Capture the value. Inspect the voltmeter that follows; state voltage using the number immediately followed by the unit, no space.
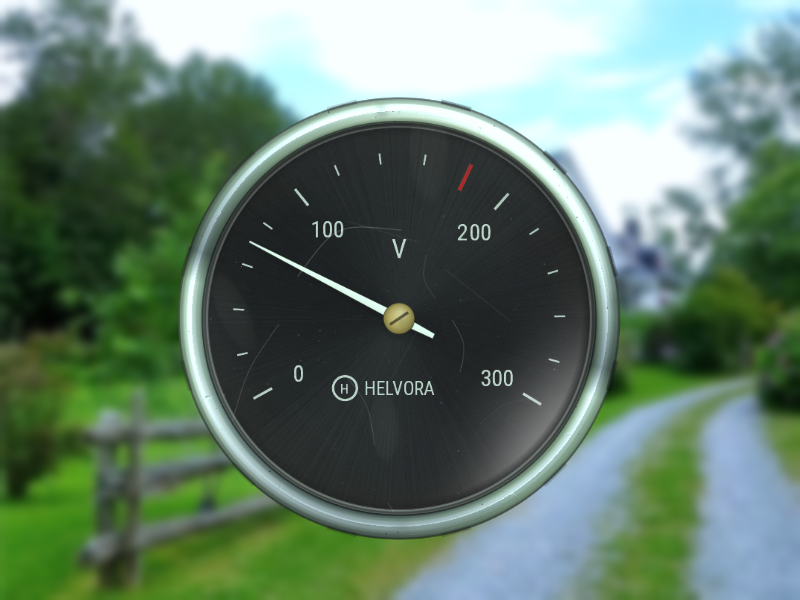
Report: 70V
